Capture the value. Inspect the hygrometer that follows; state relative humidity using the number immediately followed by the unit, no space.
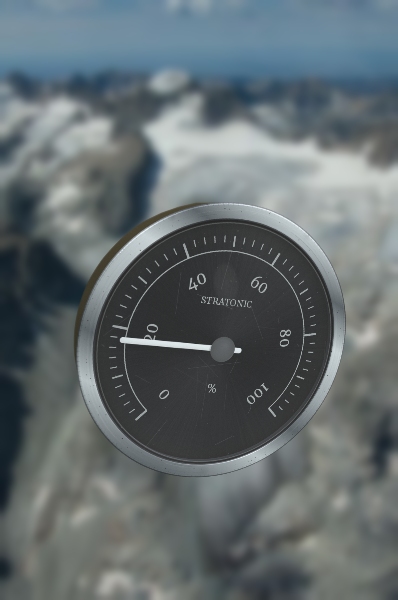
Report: 18%
